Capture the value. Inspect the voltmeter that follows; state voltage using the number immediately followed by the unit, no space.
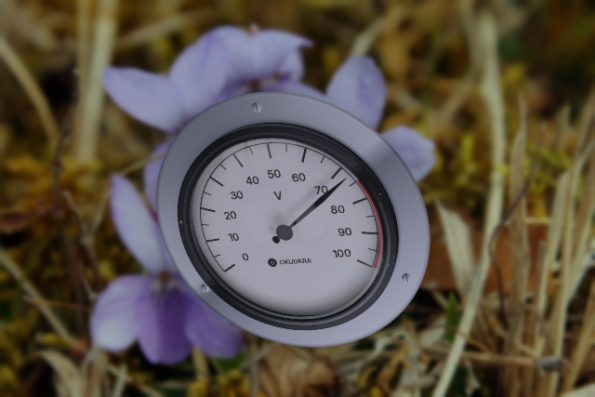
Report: 72.5V
